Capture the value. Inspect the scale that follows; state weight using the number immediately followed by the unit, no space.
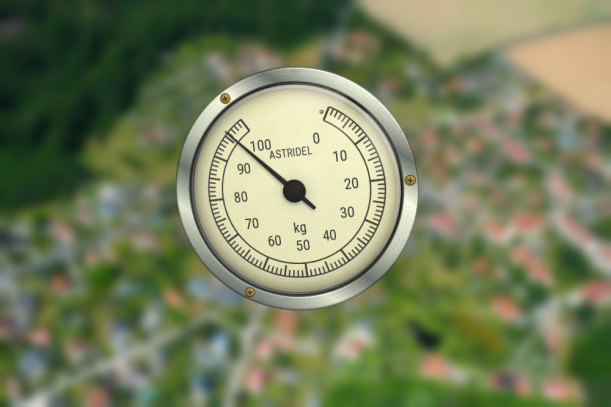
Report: 96kg
